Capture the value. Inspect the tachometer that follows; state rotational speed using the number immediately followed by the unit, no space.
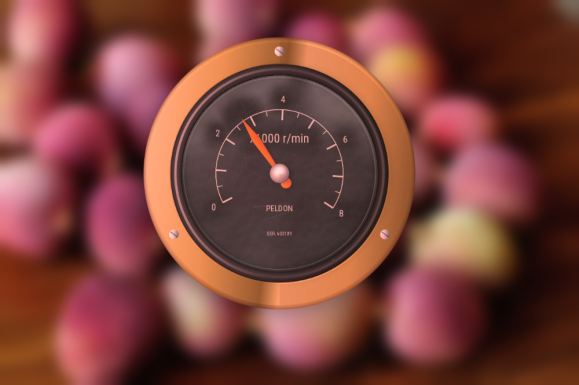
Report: 2750rpm
